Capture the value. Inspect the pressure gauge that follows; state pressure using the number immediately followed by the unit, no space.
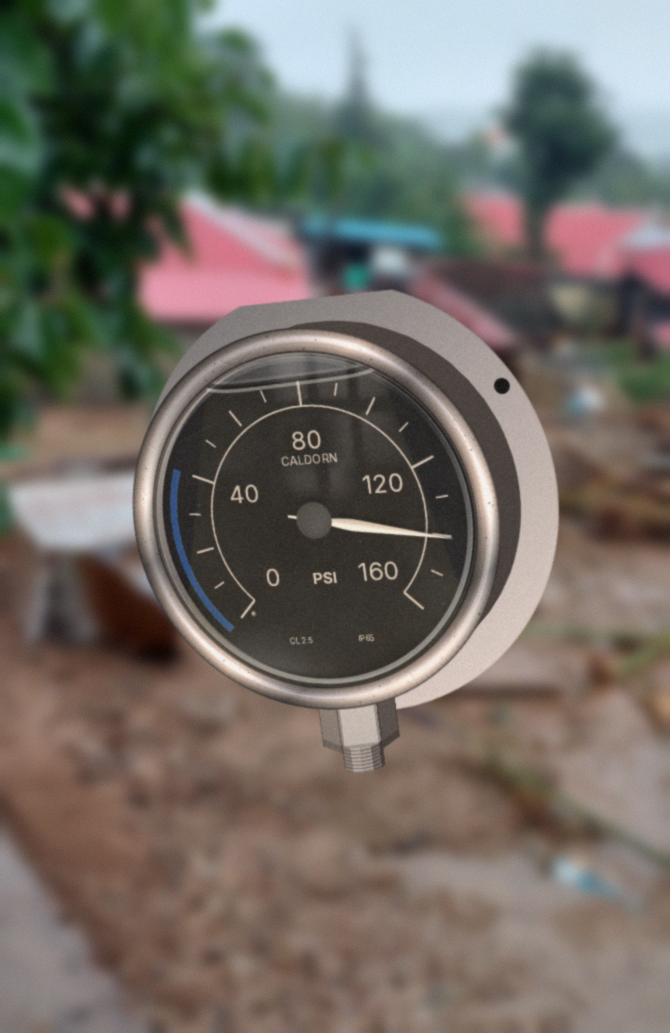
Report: 140psi
